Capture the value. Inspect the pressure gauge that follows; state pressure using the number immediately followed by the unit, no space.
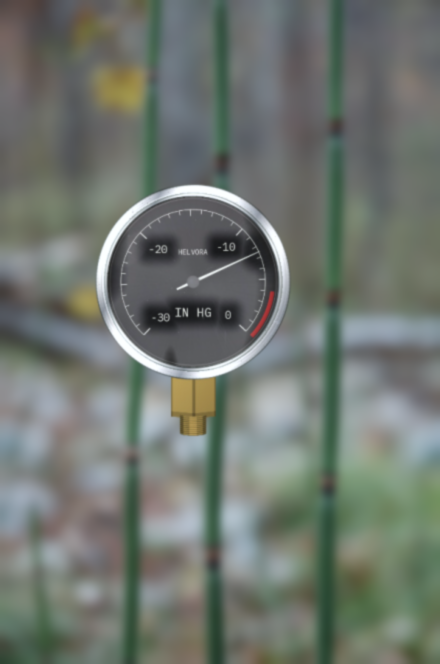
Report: -7.5inHg
